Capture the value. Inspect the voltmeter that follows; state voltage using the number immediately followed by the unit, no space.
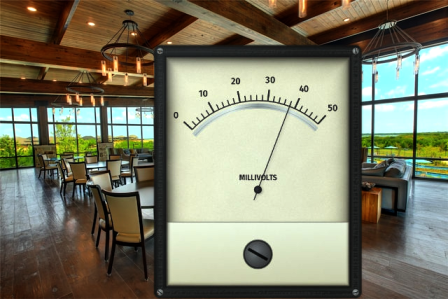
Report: 38mV
